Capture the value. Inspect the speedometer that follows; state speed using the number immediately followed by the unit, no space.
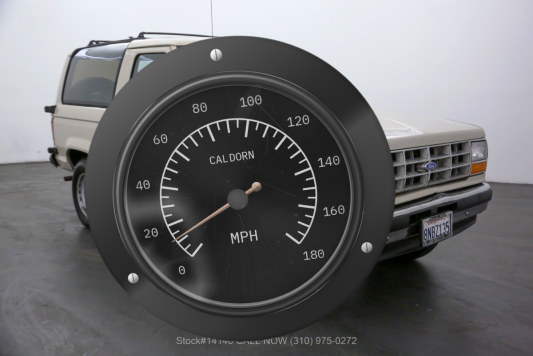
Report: 12.5mph
